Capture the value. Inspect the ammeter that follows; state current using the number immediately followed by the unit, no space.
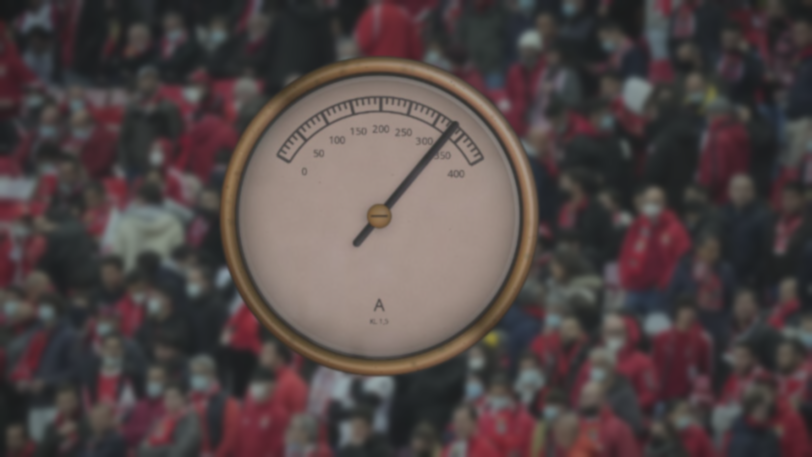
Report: 330A
